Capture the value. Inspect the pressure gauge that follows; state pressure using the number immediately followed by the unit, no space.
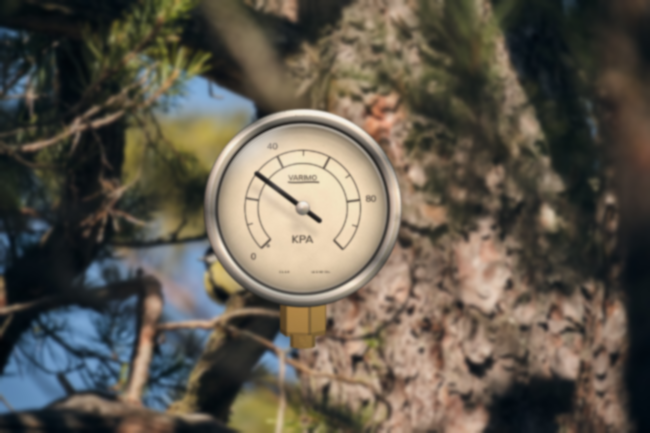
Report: 30kPa
